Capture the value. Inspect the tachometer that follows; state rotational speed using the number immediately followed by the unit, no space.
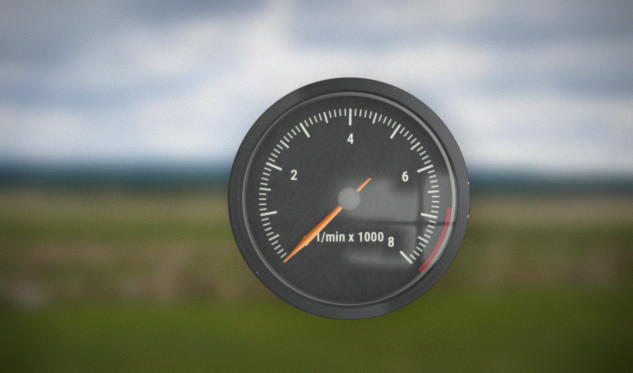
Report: 0rpm
